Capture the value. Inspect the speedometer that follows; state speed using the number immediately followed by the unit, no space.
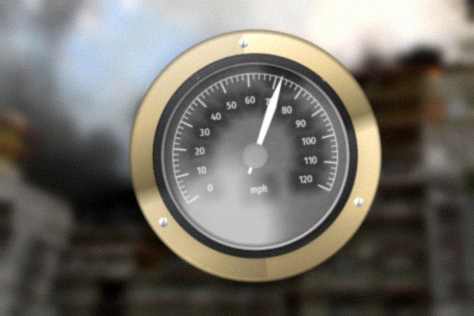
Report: 72mph
